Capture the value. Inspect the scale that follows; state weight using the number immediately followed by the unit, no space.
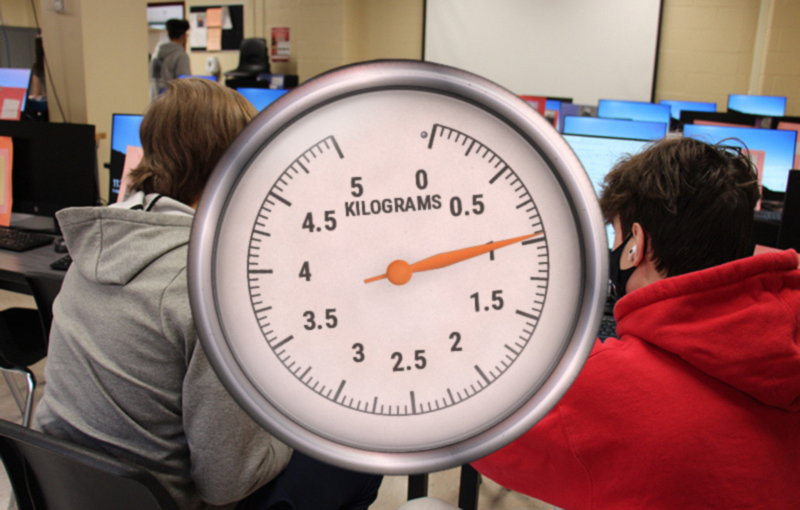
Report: 0.95kg
